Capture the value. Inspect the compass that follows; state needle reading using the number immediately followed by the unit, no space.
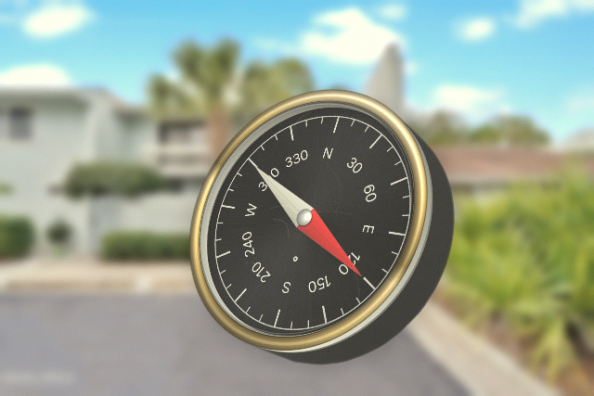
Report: 120°
